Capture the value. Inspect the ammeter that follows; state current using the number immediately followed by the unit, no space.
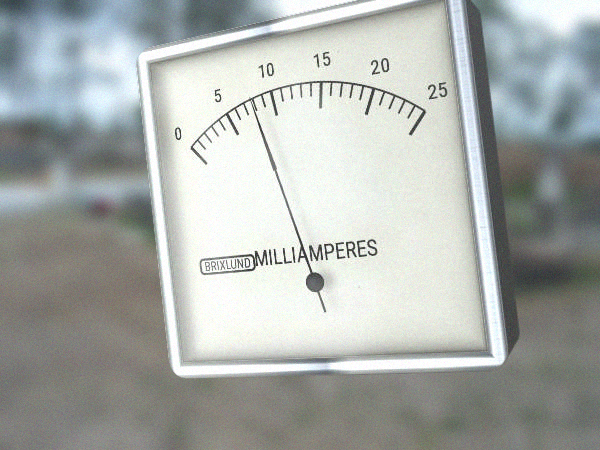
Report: 8mA
